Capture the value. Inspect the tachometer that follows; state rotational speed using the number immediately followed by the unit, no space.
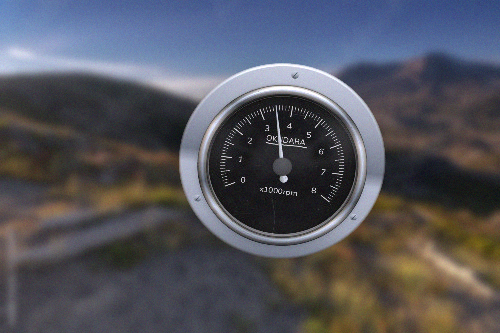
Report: 3500rpm
